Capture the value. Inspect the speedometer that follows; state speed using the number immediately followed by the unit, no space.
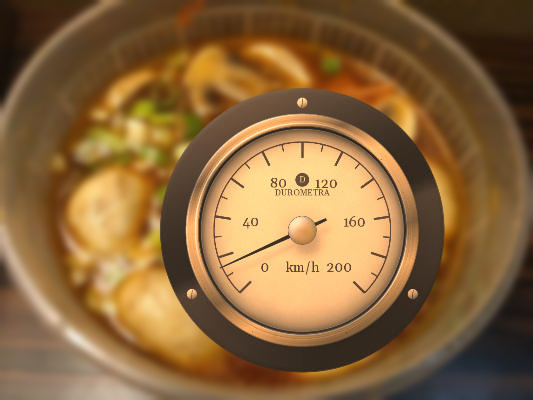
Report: 15km/h
